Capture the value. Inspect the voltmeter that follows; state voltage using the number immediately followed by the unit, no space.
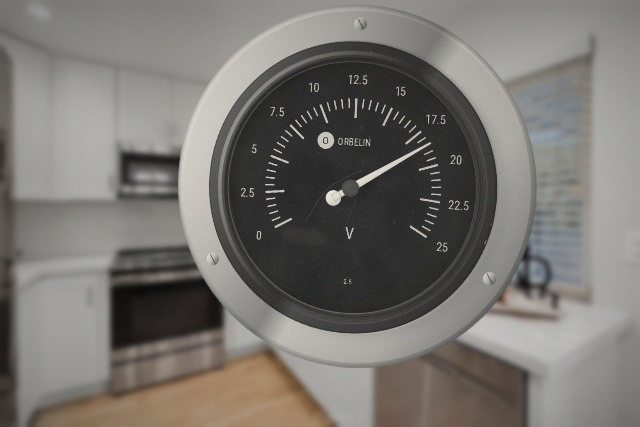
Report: 18.5V
